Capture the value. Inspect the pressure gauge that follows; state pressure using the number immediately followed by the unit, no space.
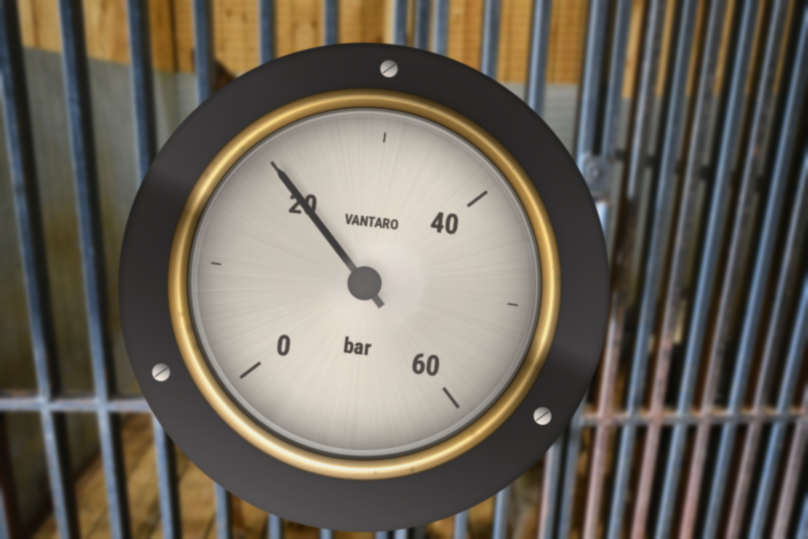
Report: 20bar
